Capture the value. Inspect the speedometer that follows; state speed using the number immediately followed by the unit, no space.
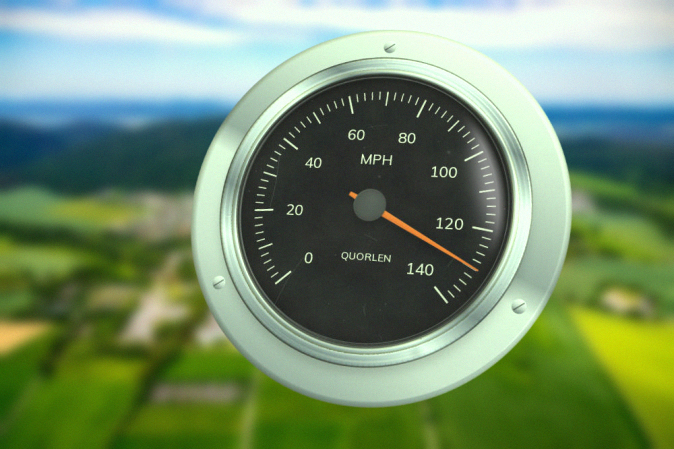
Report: 130mph
